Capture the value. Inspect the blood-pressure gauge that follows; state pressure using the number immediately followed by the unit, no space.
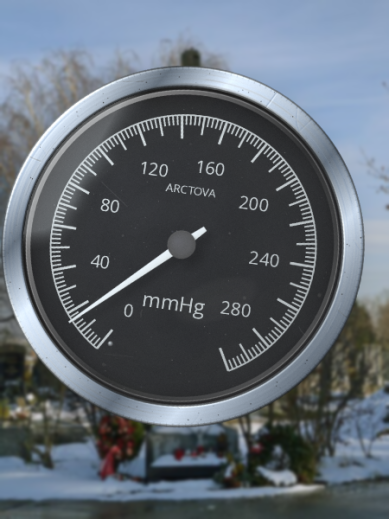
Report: 16mmHg
